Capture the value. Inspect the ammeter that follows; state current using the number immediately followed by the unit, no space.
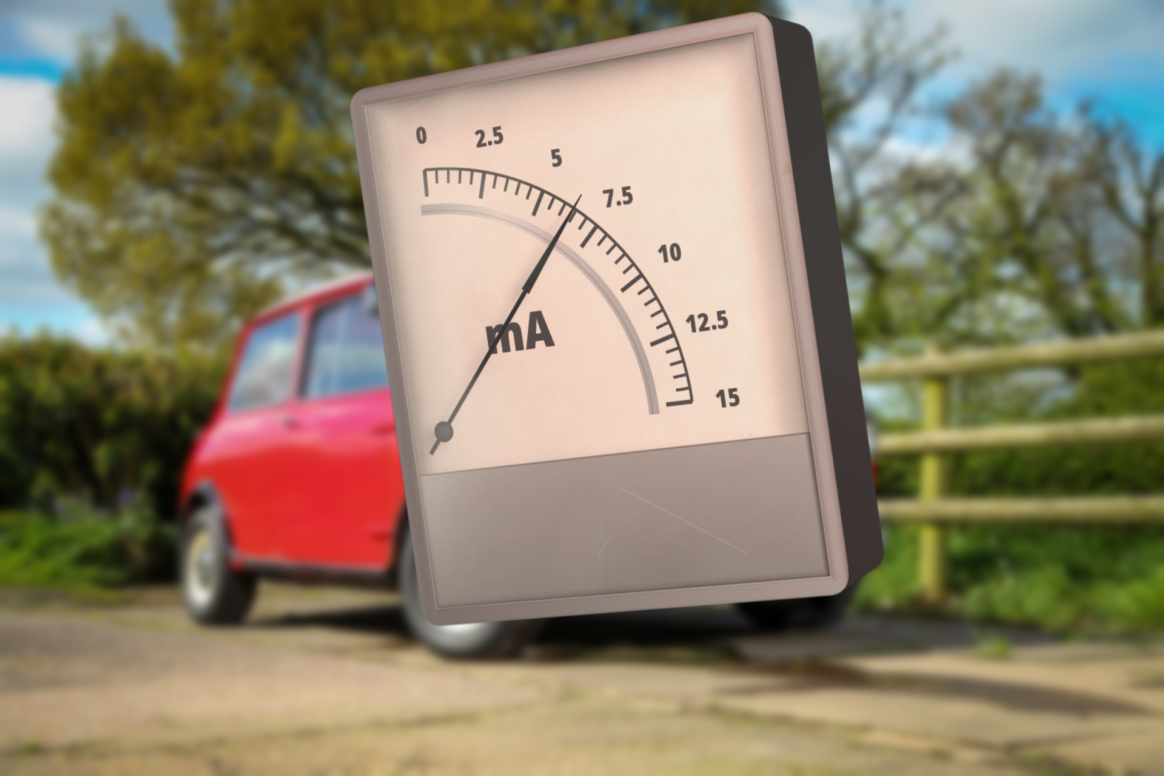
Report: 6.5mA
